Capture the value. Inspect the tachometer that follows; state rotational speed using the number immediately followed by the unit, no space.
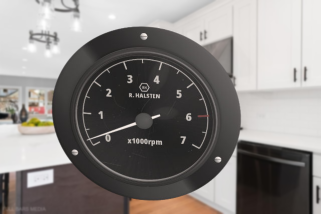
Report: 250rpm
